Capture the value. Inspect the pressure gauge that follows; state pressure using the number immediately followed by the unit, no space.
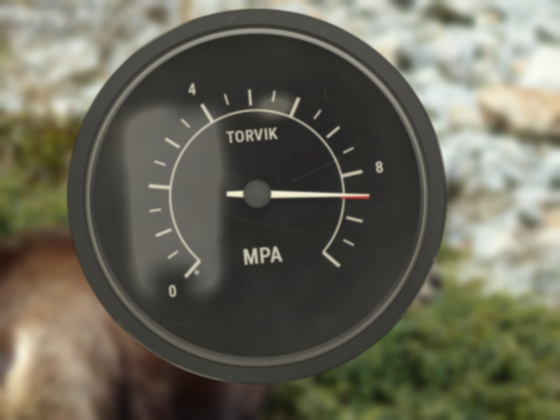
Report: 8.5MPa
